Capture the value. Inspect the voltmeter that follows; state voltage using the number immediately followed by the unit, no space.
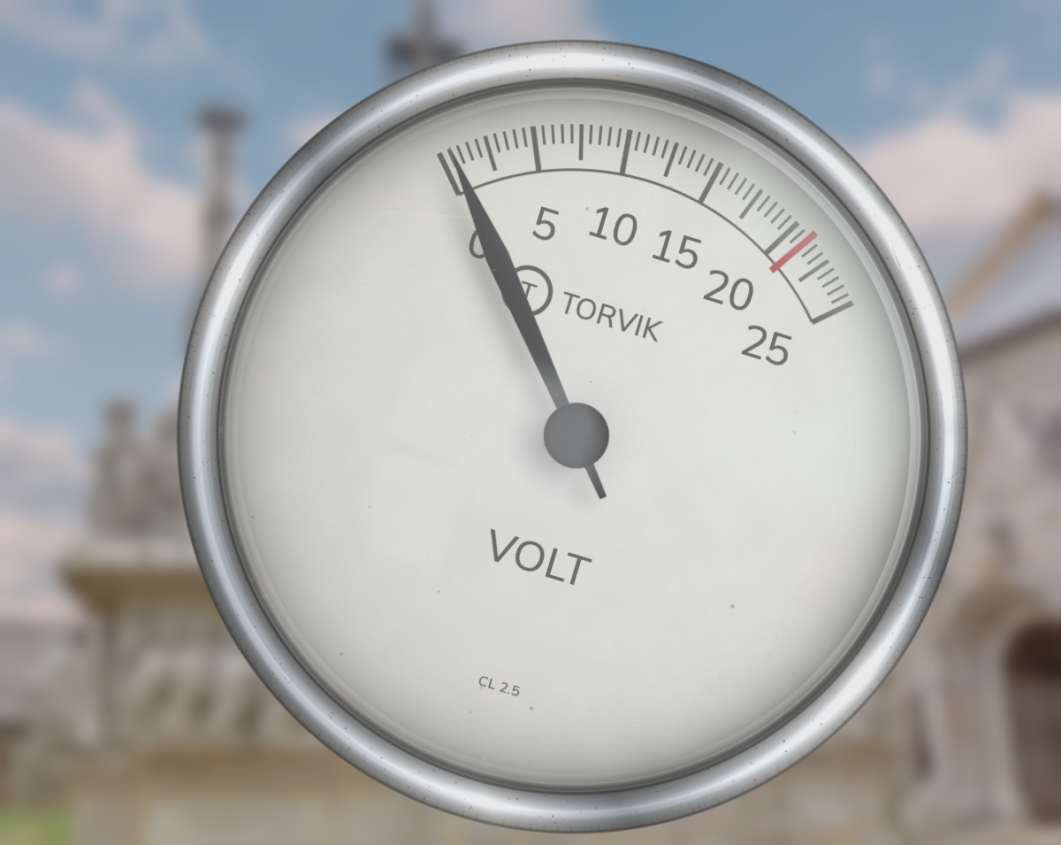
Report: 0.5V
